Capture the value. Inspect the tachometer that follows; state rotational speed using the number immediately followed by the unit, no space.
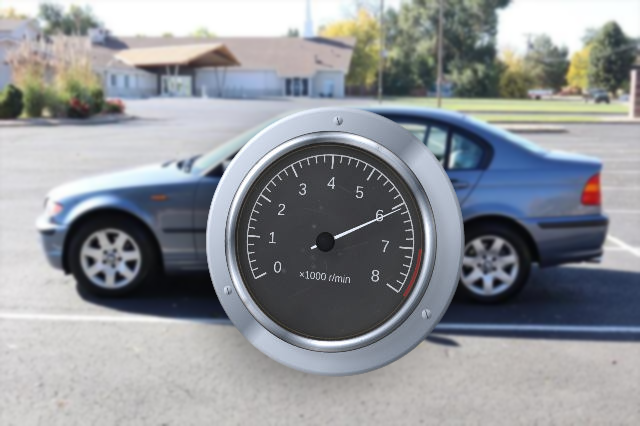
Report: 6100rpm
